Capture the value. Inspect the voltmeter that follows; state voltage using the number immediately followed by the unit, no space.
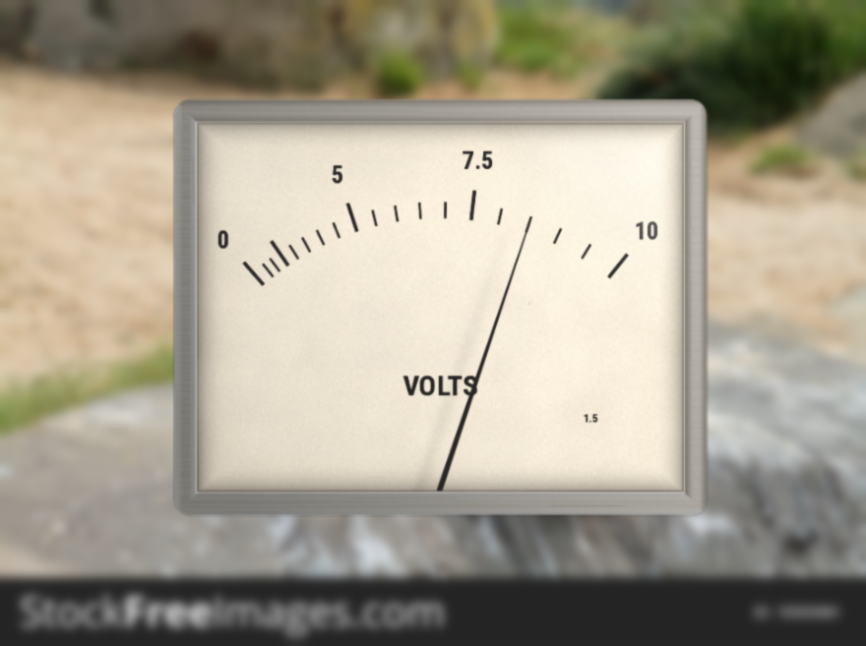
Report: 8.5V
